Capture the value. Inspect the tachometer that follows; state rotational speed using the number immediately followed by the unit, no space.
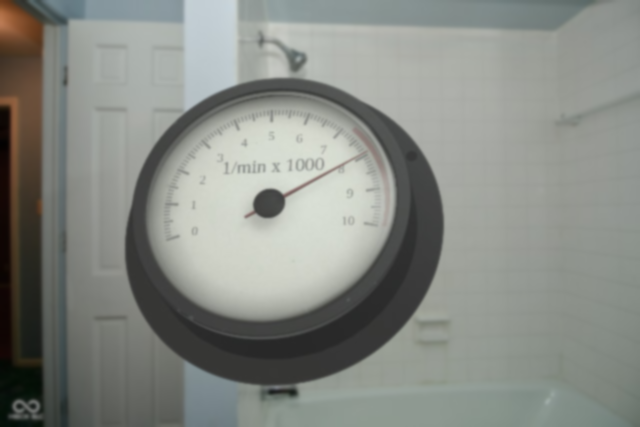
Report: 8000rpm
